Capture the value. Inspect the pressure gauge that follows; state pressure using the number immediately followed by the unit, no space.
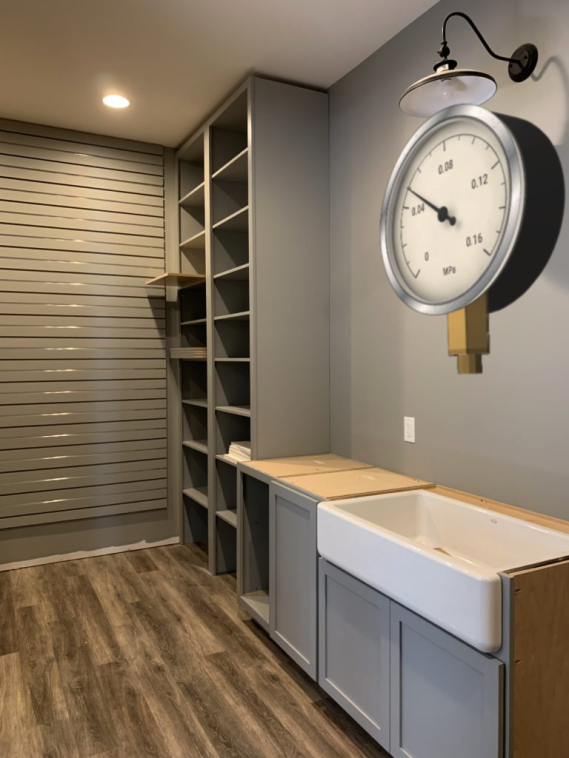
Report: 0.05MPa
